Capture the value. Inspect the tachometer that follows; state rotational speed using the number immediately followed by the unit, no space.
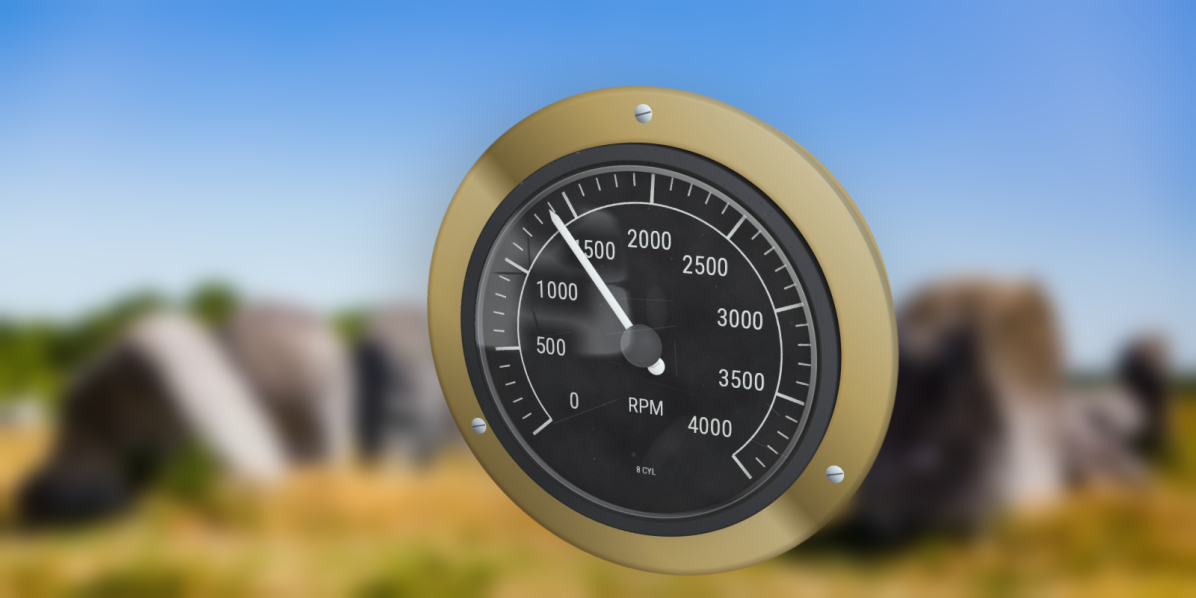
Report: 1400rpm
